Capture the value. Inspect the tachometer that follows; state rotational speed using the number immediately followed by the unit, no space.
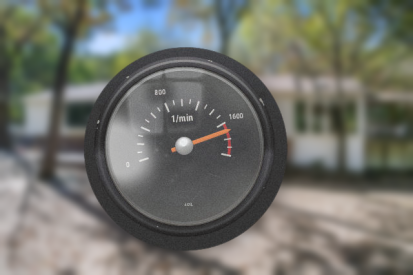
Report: 1700rpm
